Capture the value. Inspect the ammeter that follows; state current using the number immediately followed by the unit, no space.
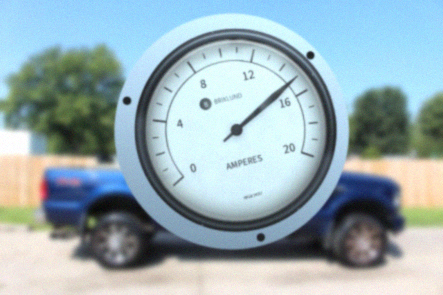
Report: 15A
